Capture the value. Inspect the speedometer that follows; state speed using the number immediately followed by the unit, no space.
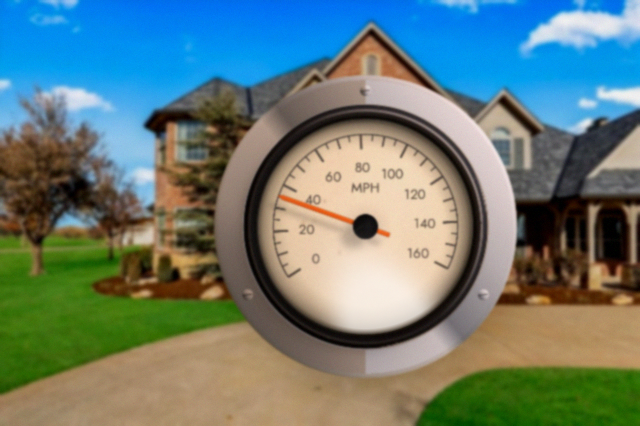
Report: 35mph
